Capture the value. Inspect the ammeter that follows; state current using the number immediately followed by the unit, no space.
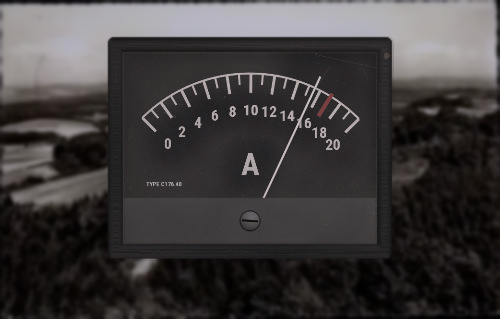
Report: 15.5A
